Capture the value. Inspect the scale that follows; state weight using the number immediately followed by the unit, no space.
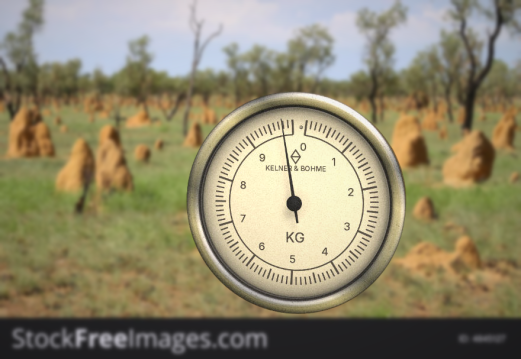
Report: 9.8kg
